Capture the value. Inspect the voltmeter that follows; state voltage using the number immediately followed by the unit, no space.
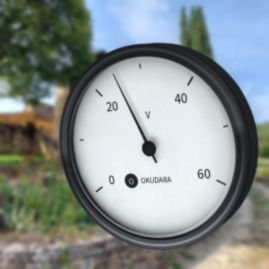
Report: 25V
